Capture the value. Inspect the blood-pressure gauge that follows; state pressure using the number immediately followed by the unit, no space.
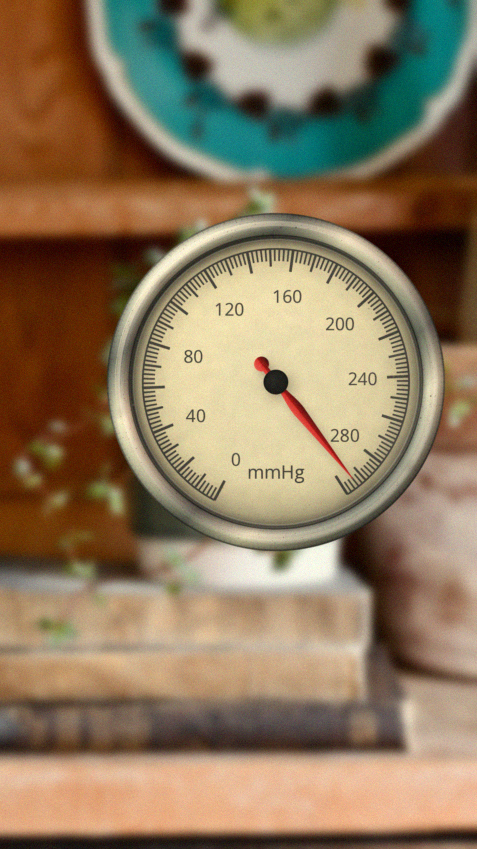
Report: 294mmHg
